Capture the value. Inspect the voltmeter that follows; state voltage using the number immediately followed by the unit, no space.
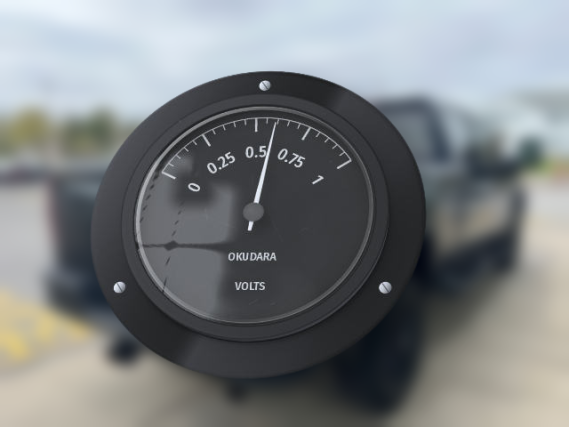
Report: 0.6V
